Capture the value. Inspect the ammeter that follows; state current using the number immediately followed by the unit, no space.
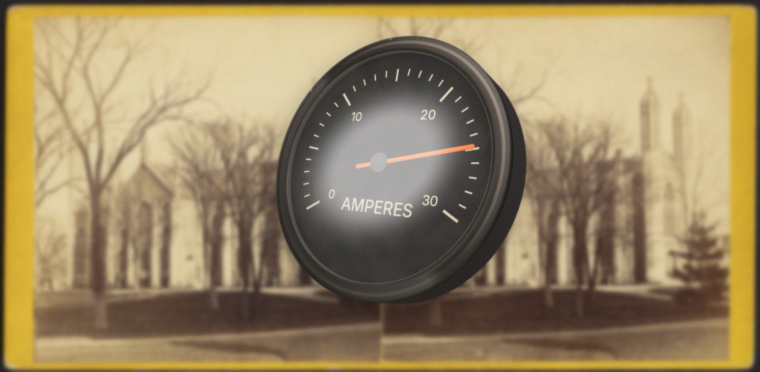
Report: 25A
